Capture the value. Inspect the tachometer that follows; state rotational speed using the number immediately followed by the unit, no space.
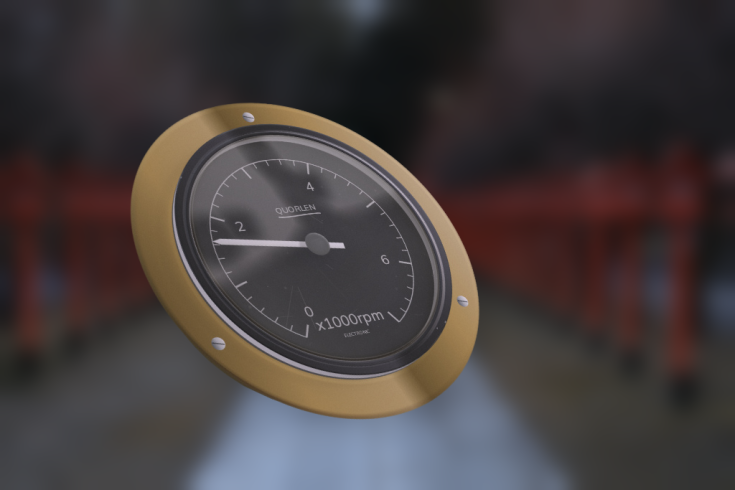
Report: 1600rpm
